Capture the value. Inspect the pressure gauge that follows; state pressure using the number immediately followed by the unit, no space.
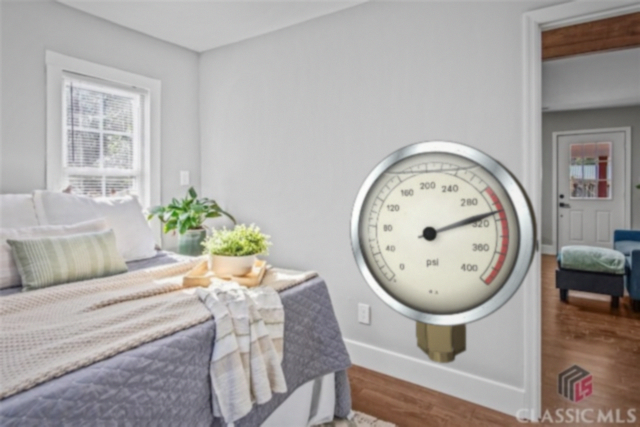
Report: 310psi
